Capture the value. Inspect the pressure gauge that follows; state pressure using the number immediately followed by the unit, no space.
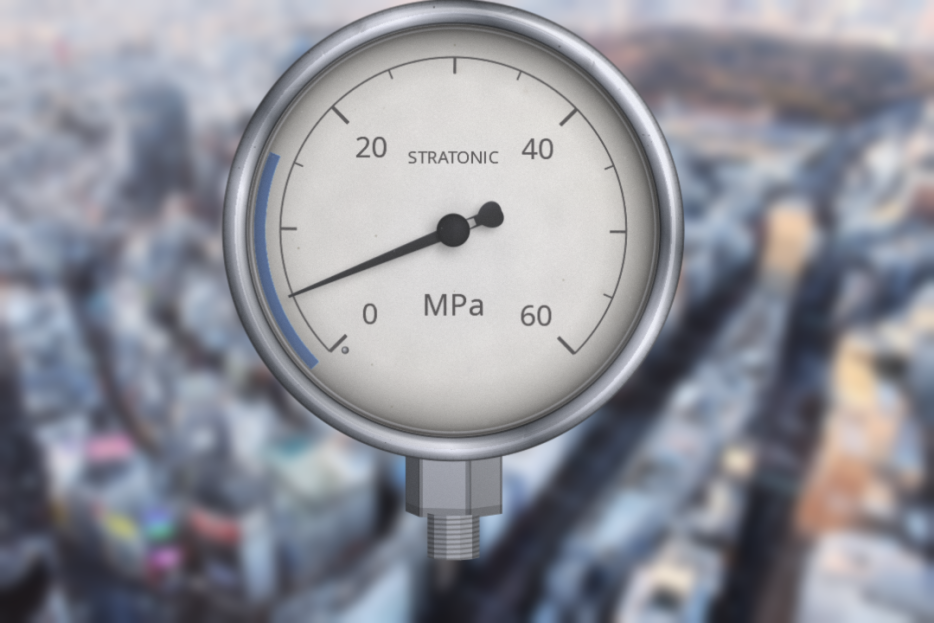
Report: 5MPa
